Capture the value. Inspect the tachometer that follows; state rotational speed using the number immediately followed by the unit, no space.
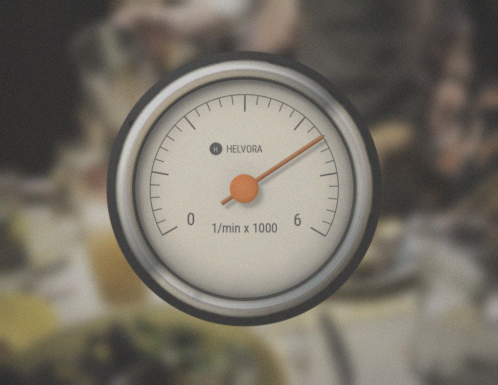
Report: 4400rpm
